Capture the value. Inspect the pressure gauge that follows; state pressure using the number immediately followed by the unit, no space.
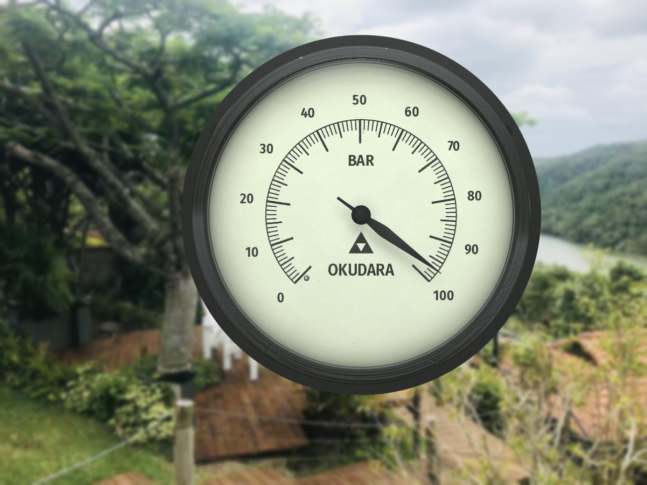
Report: 97bar
